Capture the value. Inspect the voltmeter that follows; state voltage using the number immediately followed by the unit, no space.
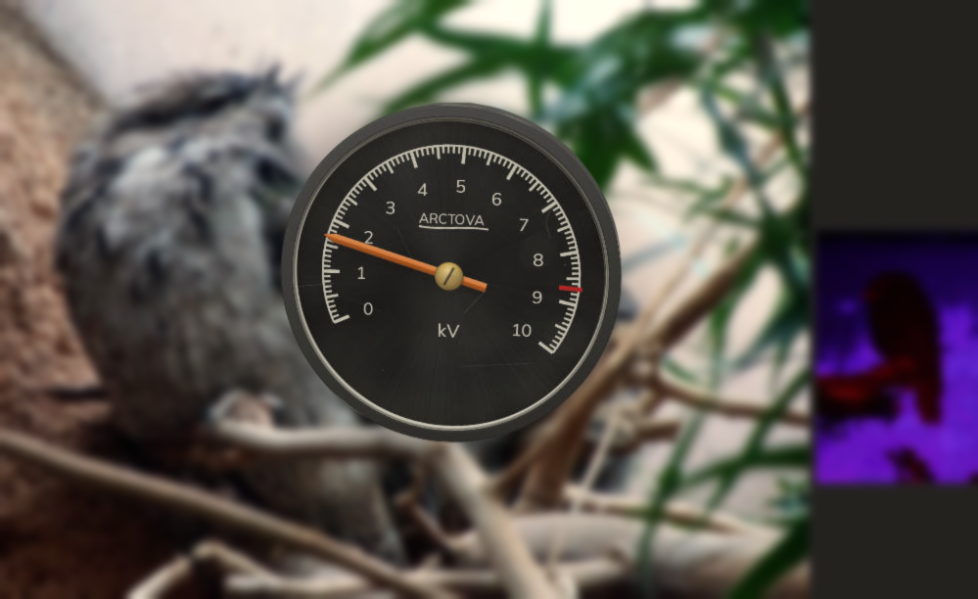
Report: 1.7kV
